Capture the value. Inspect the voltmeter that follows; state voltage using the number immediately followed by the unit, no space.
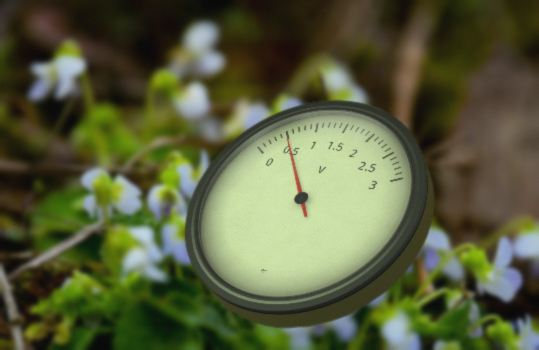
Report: 0.5V
